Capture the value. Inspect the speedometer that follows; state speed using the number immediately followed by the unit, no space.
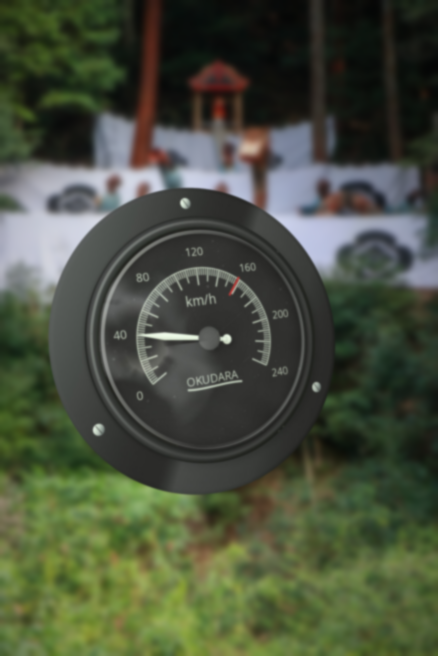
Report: 40km/h
